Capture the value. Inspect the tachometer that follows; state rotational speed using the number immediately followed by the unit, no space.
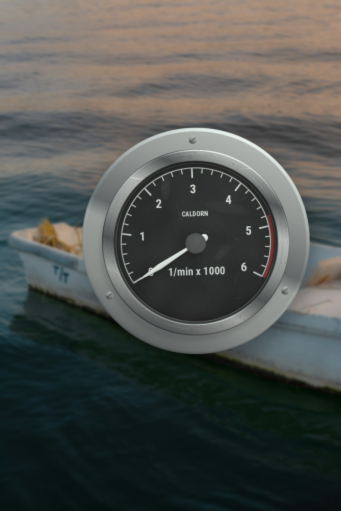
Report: 0rpm
